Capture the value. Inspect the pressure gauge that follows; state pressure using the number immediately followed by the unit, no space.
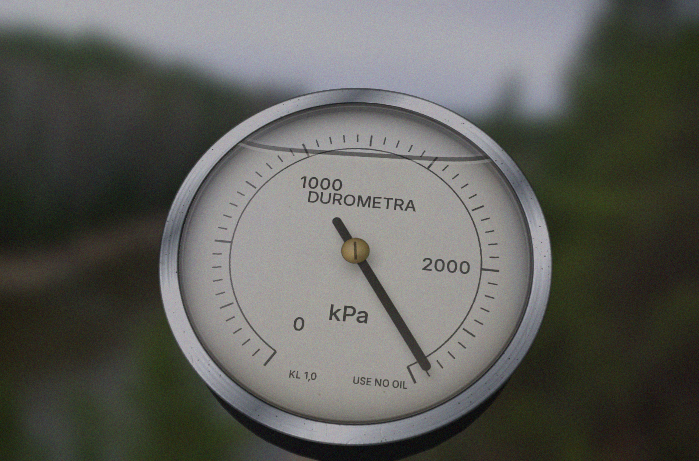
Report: 2450kPa
